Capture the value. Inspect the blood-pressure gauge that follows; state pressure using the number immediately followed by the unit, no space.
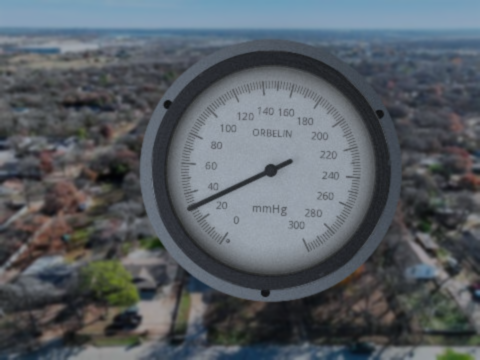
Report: 30mmHg
